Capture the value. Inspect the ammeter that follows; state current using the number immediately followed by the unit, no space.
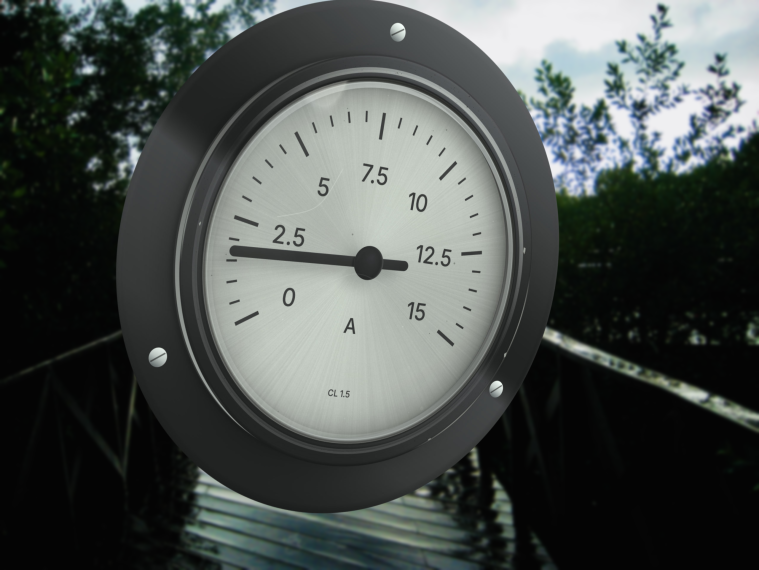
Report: 1.75A
